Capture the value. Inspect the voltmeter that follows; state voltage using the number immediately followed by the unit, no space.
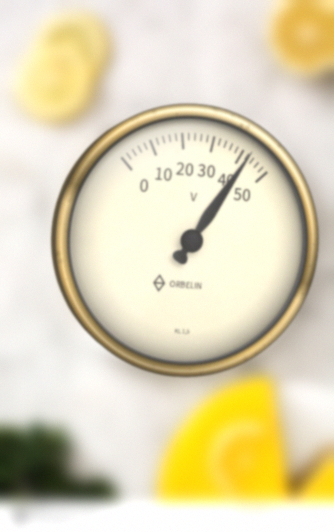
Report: 42V
